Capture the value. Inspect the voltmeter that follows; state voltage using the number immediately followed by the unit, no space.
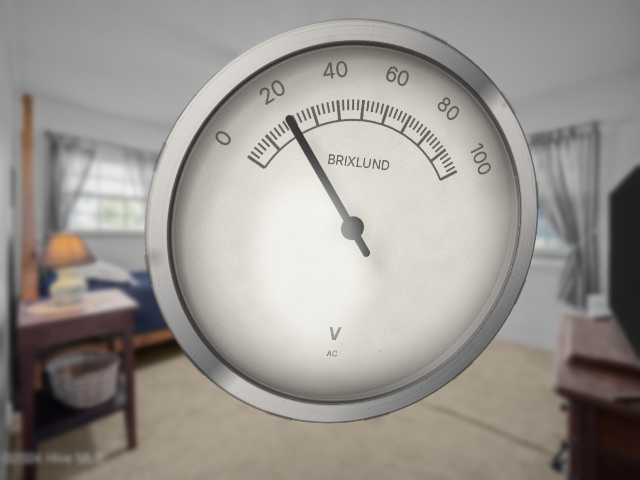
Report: 20V
